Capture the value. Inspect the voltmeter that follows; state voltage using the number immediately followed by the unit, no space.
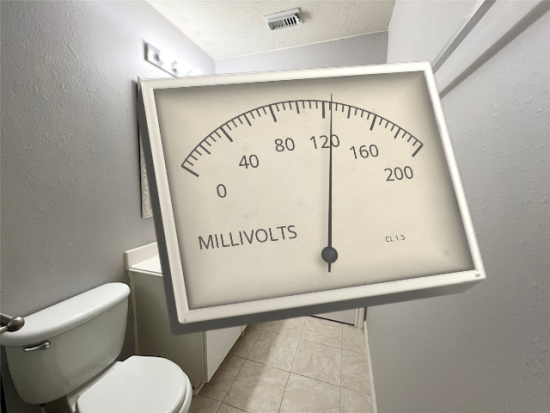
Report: 125mV
